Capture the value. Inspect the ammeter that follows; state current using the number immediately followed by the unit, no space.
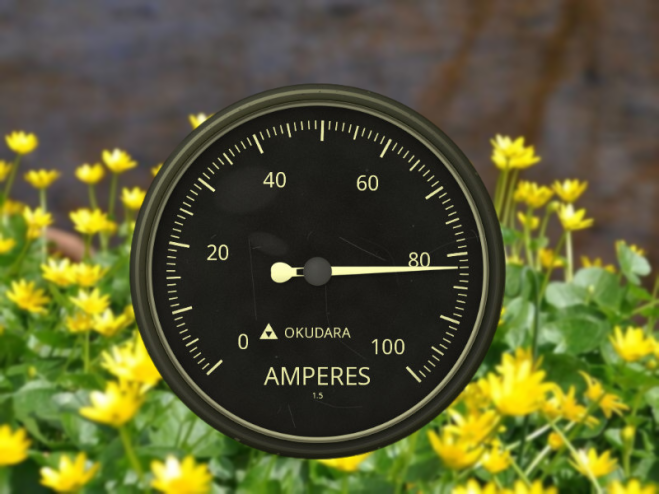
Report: 82A
